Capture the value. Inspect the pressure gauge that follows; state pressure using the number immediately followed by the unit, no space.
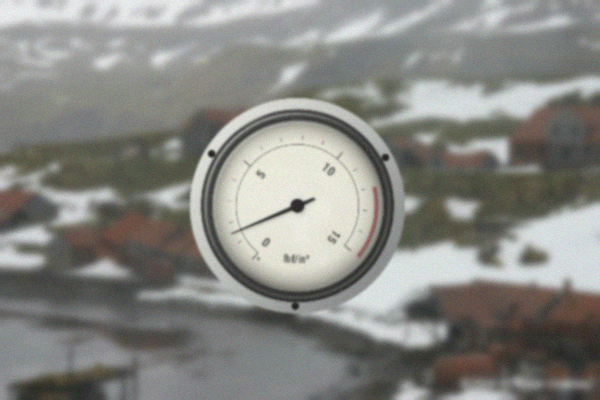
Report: 1.5psi
